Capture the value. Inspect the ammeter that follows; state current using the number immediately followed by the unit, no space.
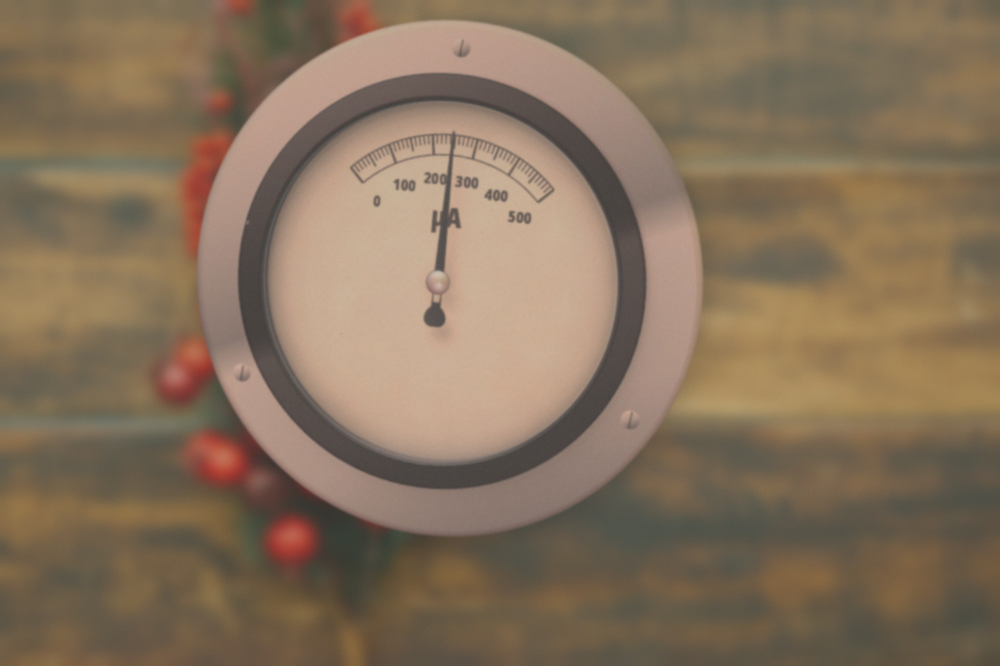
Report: 250µA
